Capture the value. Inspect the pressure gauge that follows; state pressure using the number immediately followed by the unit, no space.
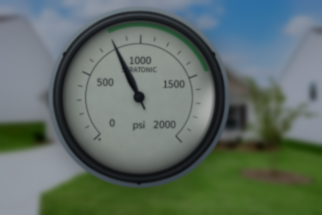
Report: 800psi
